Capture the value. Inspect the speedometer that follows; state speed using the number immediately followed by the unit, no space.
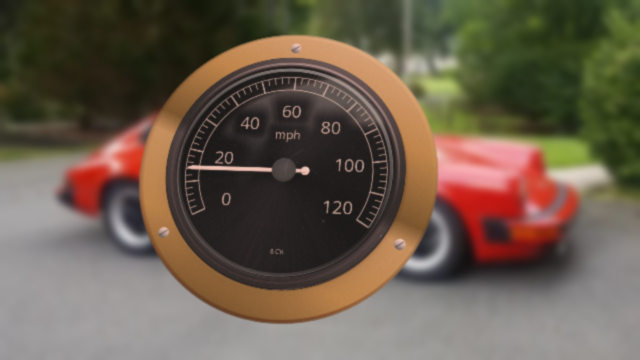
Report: 14mph
